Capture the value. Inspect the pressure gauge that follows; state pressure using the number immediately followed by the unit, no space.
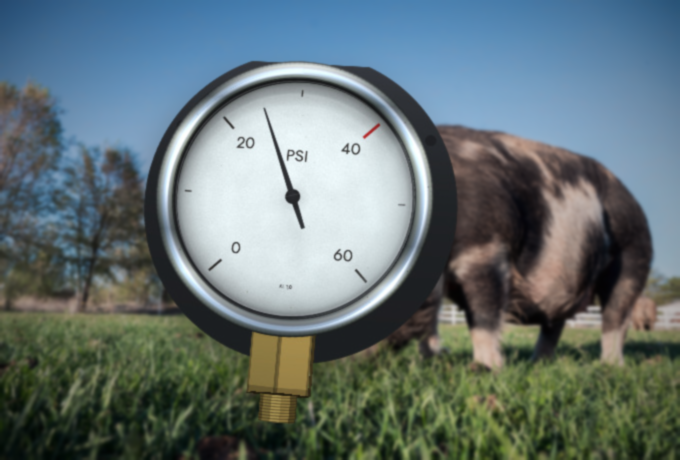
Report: 25psi
